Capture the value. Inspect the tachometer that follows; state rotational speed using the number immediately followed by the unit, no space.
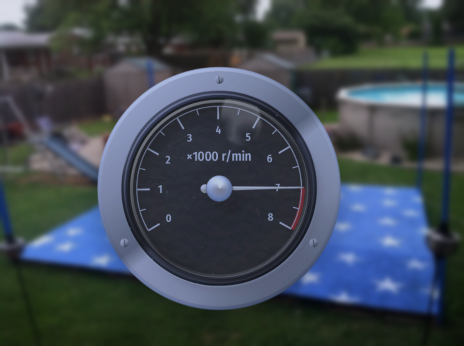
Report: 7000rpm
